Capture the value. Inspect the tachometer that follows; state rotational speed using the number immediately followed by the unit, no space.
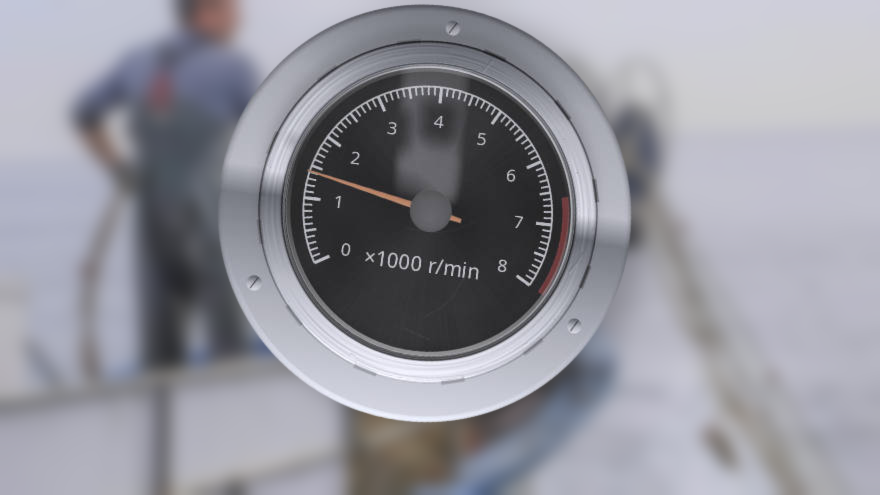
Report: 1400rpm
